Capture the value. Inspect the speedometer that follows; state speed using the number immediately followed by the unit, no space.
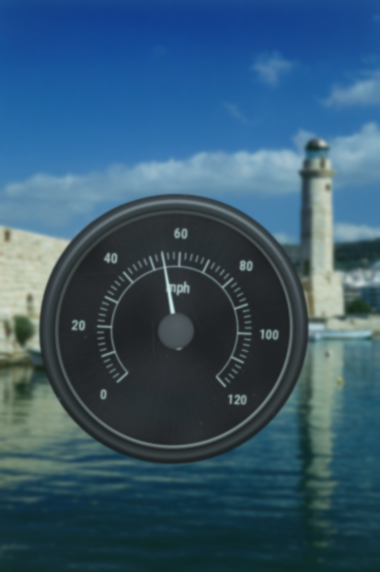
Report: 54mph
